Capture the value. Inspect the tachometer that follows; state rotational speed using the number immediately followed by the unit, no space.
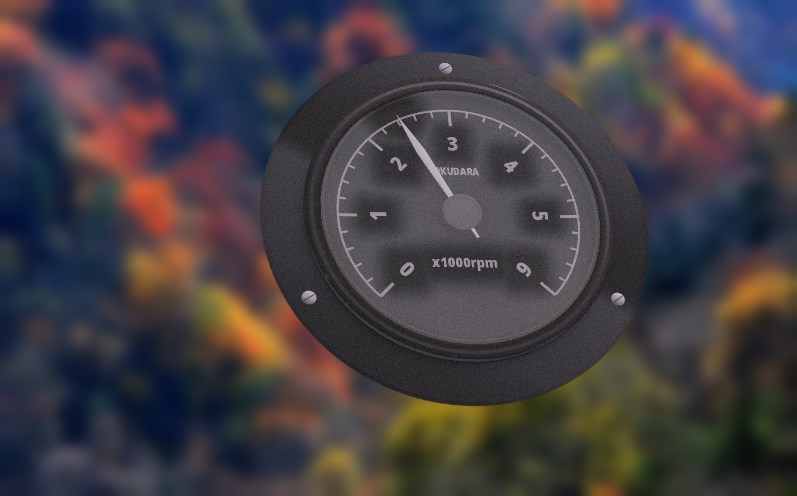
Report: 2400rpm
